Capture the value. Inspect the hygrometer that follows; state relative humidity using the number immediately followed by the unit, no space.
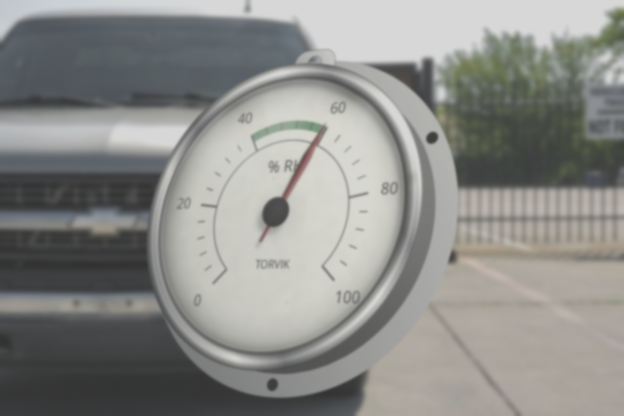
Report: 60%
